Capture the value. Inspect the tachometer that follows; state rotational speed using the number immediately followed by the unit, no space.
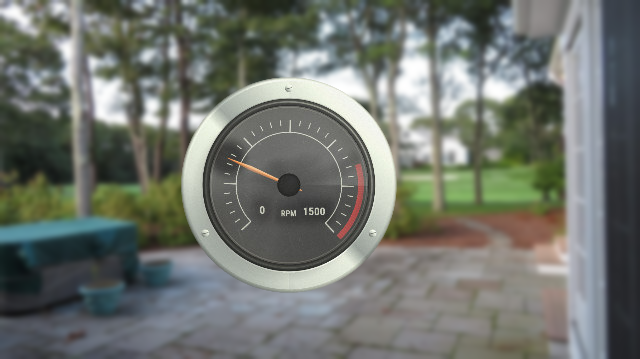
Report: 375rpm
